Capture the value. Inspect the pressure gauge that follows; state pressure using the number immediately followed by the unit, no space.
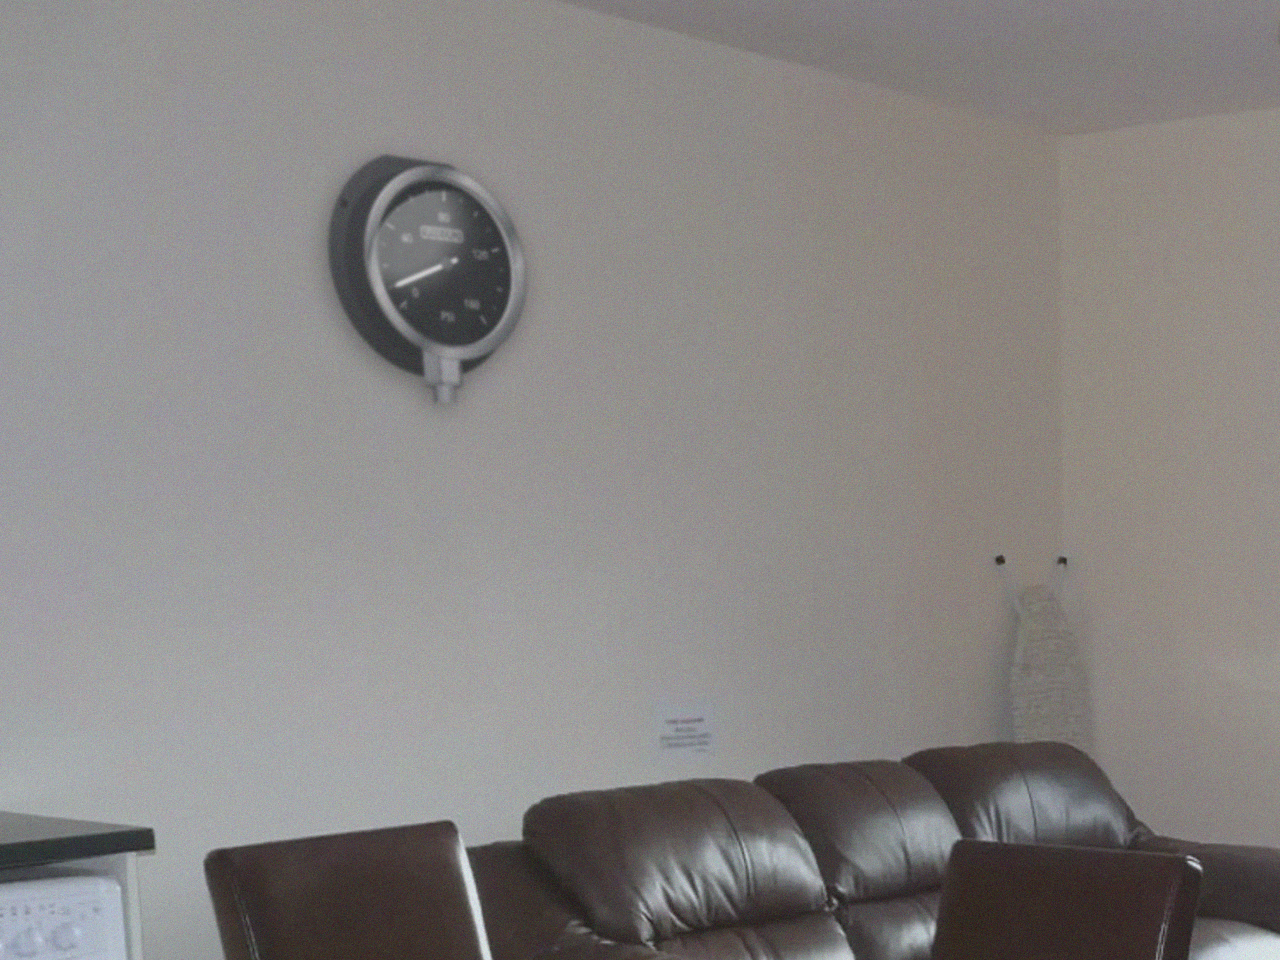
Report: 10psi
